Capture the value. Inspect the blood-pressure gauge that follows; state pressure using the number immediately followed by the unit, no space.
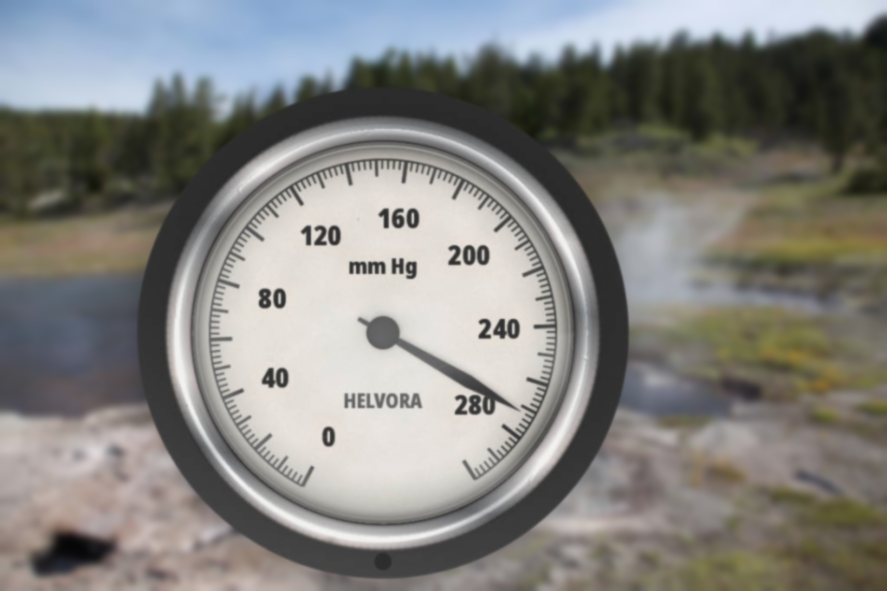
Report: 272mmHg
